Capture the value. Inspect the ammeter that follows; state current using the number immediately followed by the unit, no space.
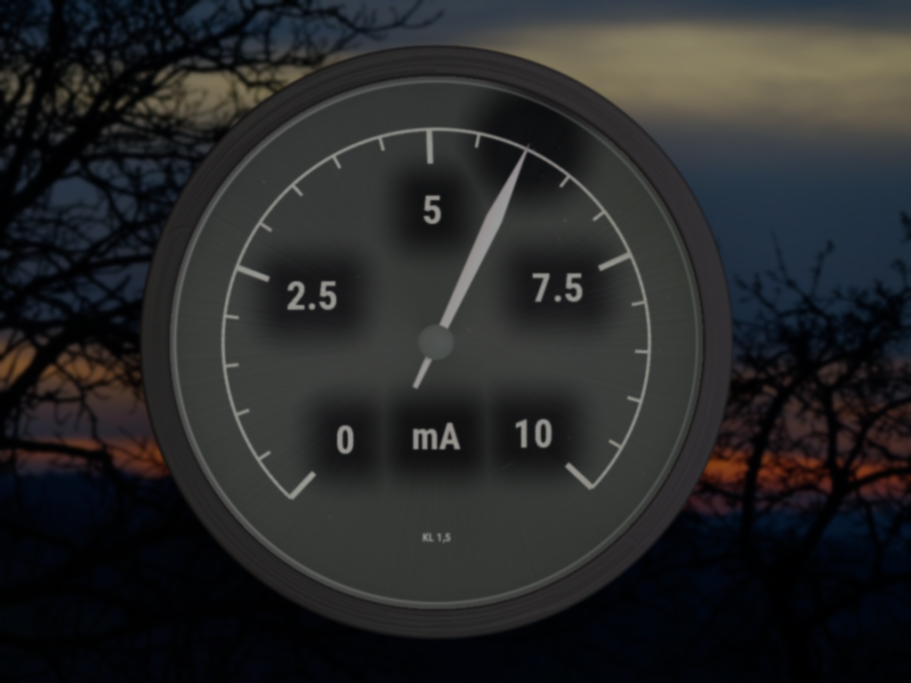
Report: 6mA
